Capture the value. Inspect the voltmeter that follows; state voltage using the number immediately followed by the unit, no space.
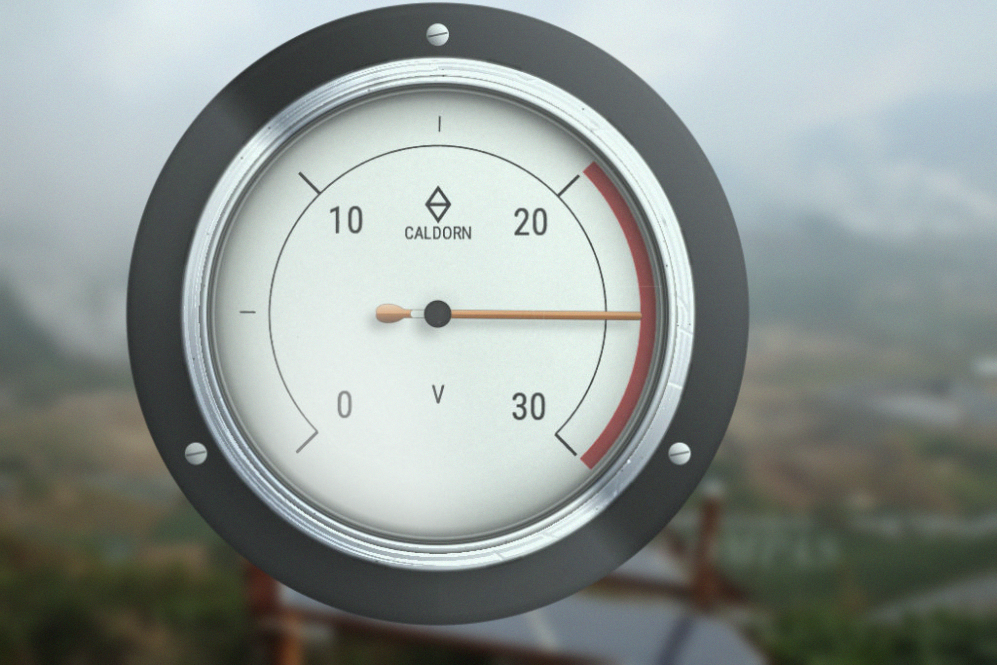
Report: 25V
